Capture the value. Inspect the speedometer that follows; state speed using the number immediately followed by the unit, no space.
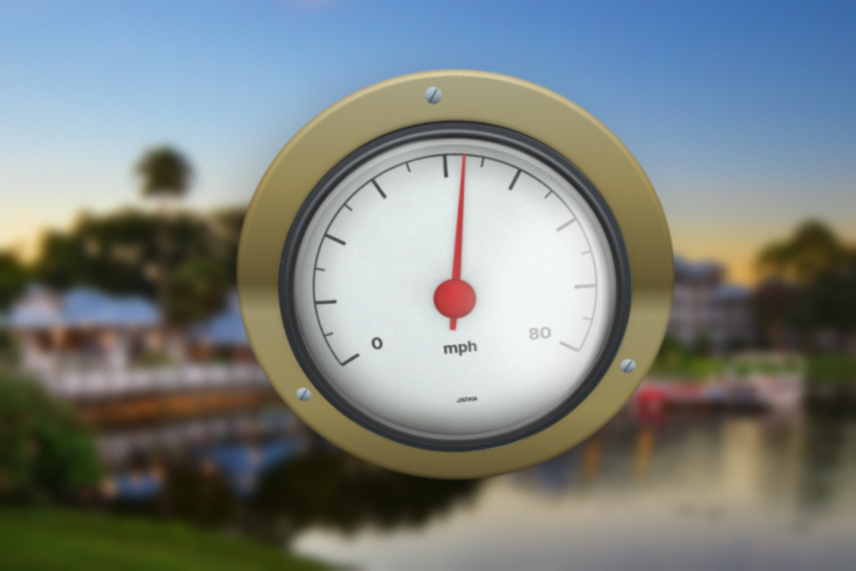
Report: 42.5mph
